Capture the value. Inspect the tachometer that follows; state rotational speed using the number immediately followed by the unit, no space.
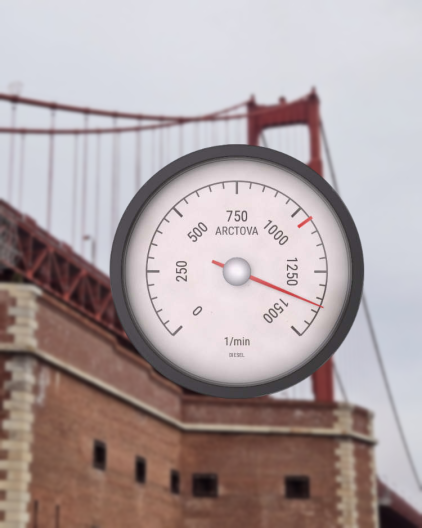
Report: 1375rpm
